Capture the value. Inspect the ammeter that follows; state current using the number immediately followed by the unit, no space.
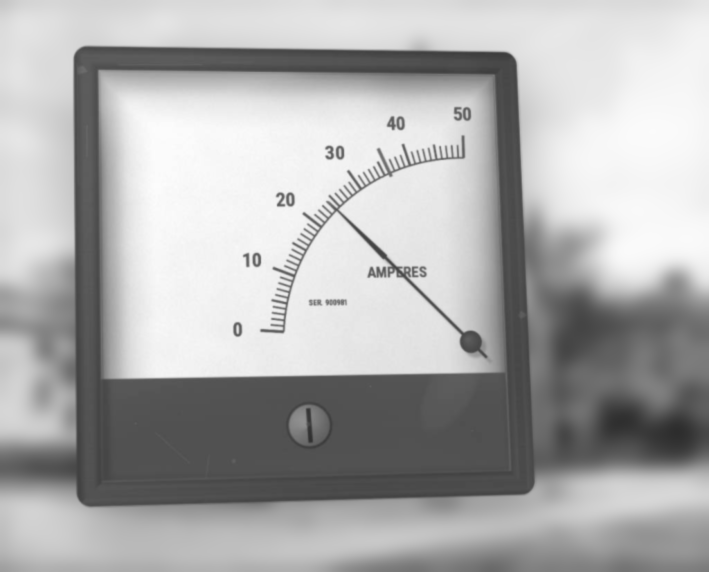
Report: 24A
